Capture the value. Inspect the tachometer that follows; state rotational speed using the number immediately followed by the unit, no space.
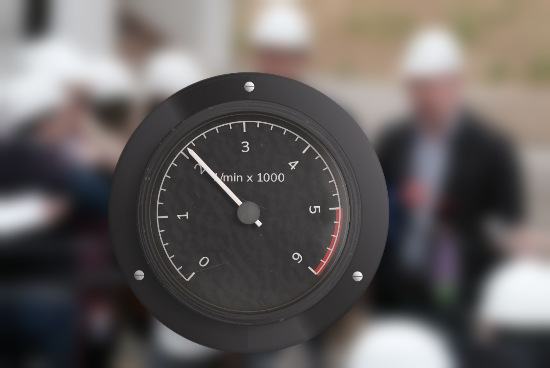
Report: 2100rpm
